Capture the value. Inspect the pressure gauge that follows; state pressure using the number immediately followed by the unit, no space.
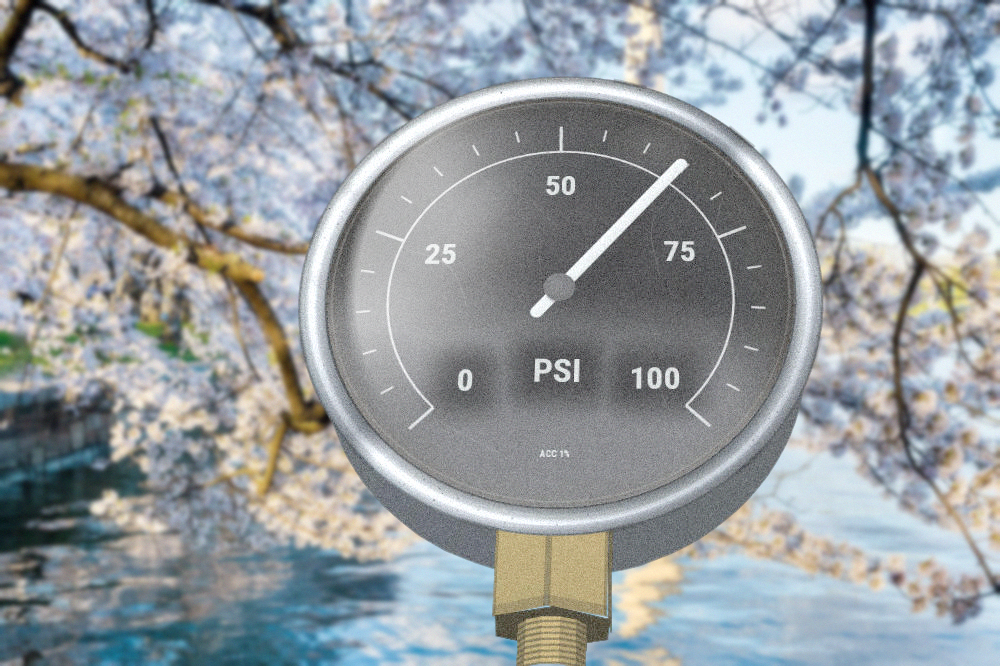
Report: 65psi
